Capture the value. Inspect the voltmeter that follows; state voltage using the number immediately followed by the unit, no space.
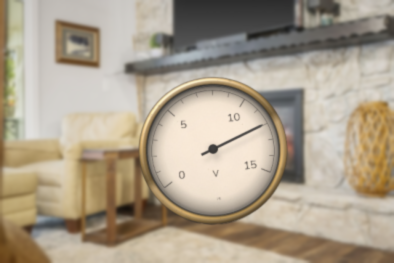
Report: 12V
